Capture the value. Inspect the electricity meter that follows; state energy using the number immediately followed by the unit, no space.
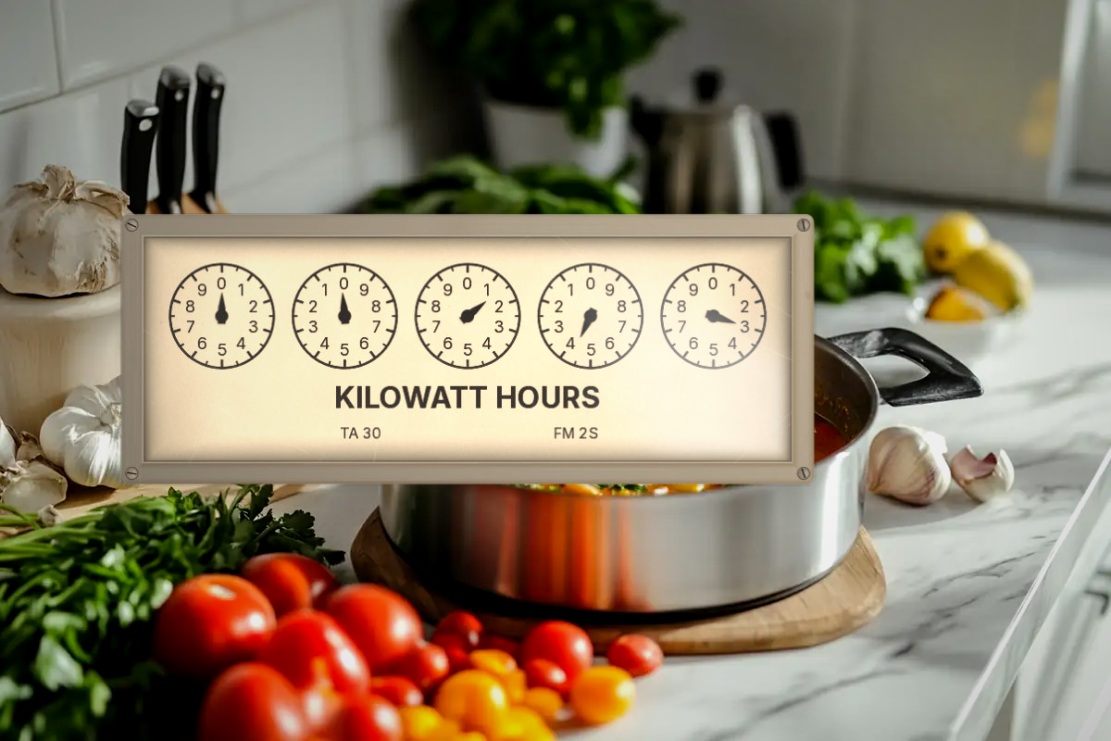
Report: 143kWh
